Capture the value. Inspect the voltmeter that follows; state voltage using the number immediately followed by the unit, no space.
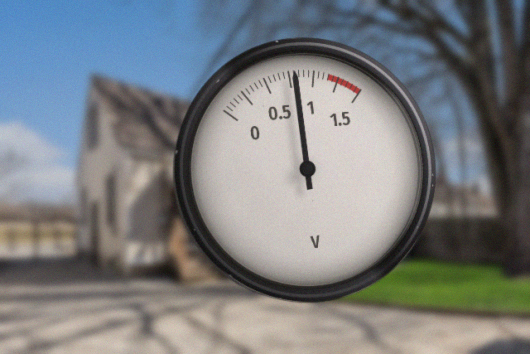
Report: 0.8V
